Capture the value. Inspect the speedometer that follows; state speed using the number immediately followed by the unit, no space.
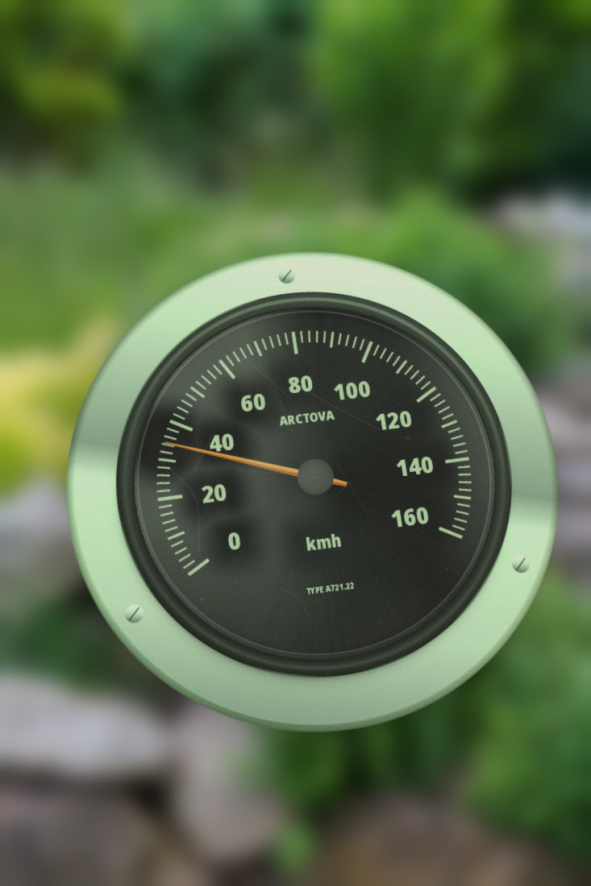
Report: 34km/h
